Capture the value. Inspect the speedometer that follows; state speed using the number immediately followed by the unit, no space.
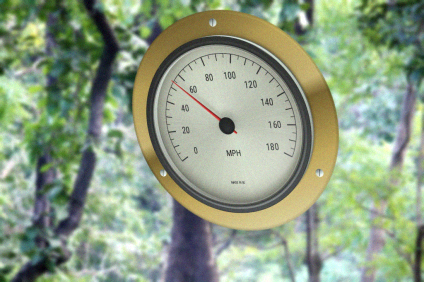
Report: 55mph
